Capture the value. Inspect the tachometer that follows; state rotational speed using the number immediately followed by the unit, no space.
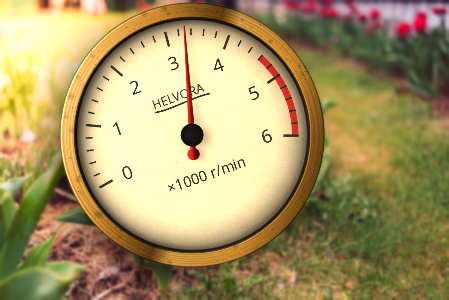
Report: 3300rpm
